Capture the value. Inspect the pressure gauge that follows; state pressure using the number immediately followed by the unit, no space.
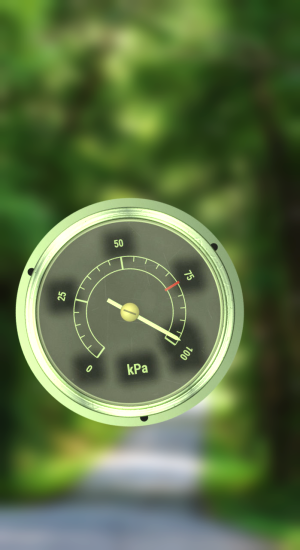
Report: 97.5kPa
